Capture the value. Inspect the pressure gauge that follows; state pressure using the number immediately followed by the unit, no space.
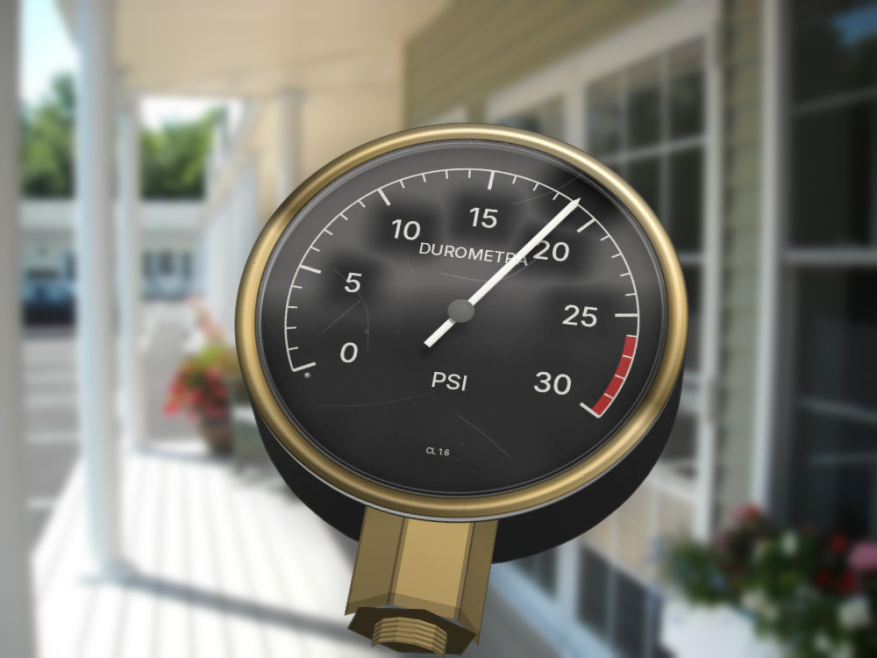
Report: 19psi
